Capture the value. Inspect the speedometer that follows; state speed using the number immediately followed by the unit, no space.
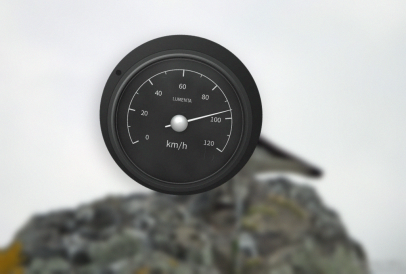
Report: 95km/h
